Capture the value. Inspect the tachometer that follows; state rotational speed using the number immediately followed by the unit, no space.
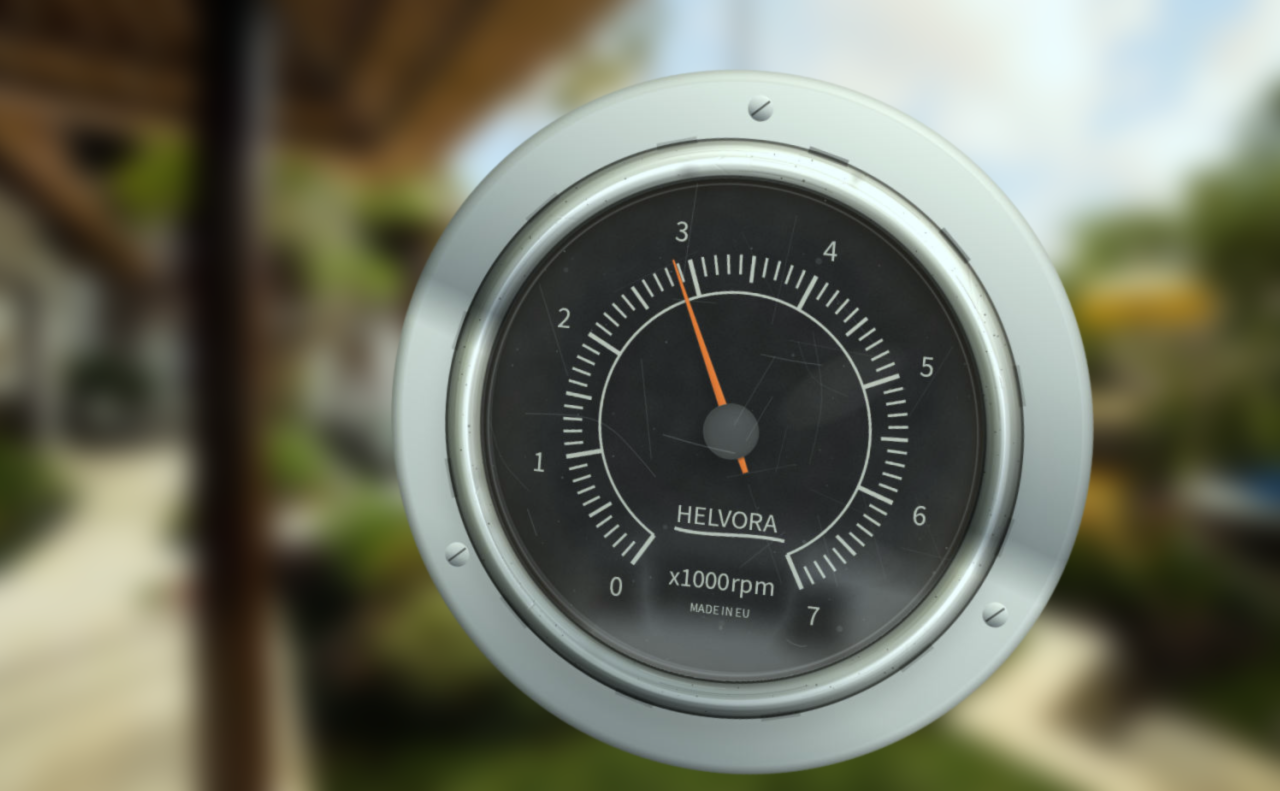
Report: 2900rpm
